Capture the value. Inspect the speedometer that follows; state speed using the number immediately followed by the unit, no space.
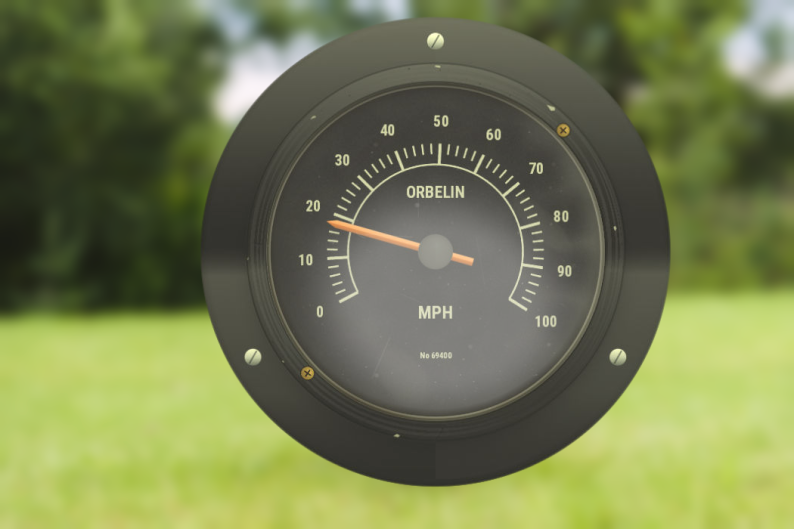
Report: 18mph
